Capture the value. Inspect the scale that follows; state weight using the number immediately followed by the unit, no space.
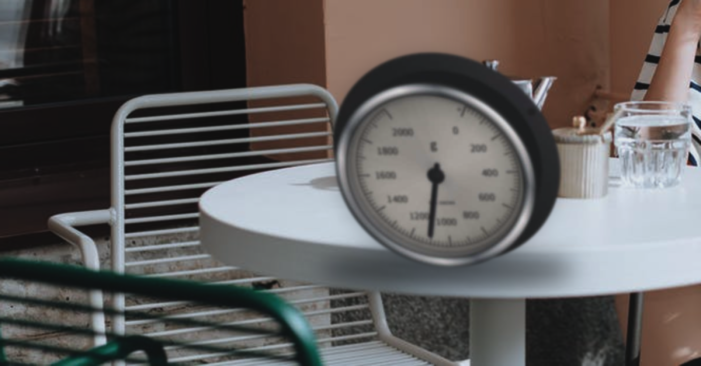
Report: 1100g
